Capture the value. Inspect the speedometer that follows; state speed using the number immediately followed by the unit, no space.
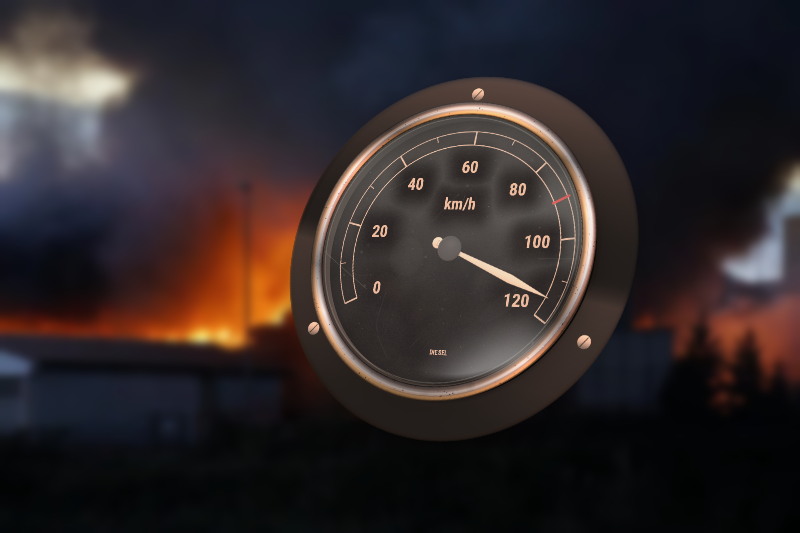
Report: 115km/h
